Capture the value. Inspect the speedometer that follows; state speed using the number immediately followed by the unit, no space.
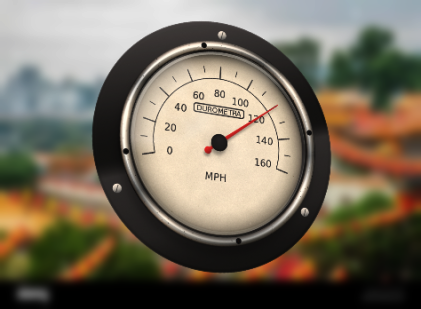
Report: 120mph
